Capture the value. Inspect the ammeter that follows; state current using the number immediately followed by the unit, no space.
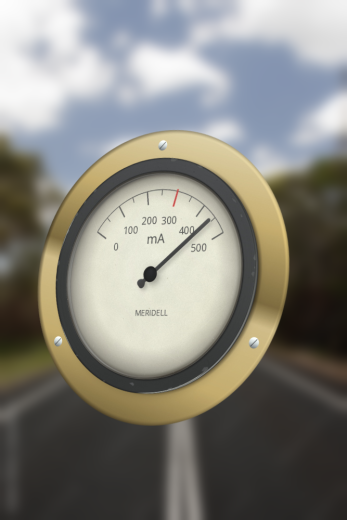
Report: 450mA
